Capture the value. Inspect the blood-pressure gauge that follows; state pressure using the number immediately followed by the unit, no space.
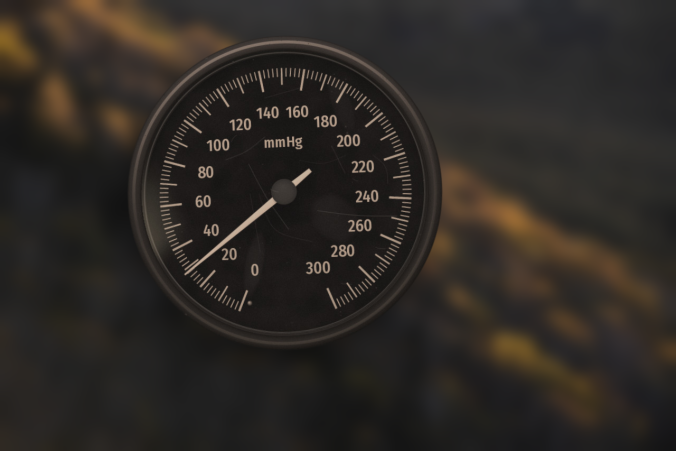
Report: 28mmHg
